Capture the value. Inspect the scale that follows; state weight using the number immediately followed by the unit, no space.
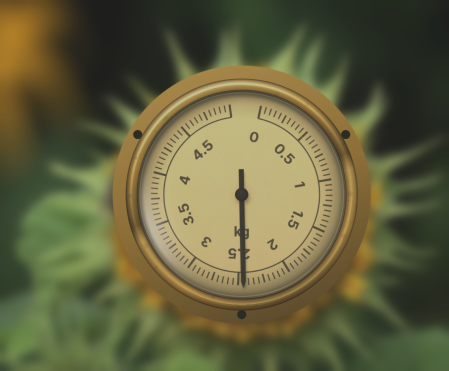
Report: 2.45kg
